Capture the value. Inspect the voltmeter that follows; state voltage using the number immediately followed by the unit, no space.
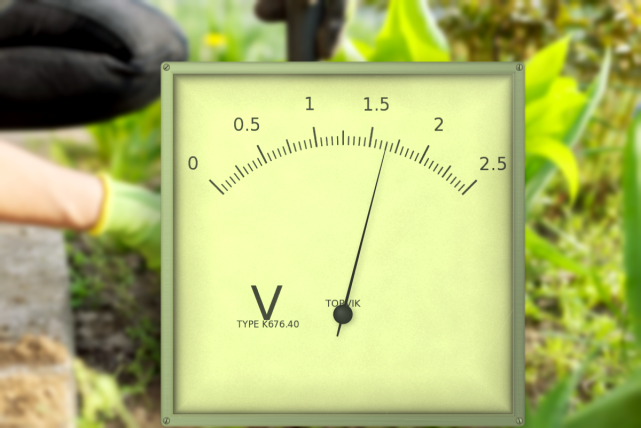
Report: 1.65V
